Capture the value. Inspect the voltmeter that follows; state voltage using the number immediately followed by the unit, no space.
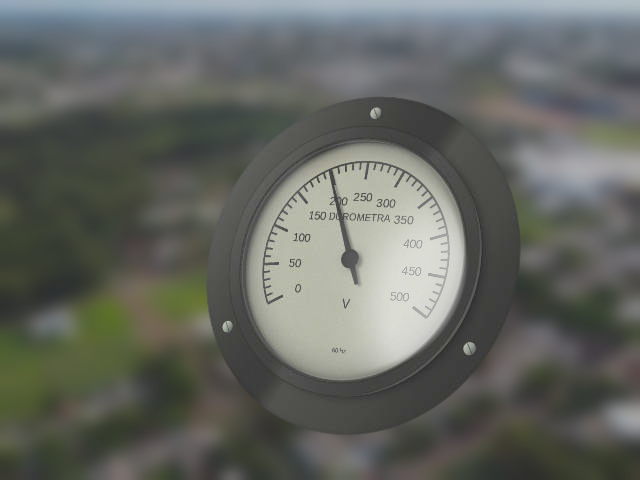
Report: 200V
